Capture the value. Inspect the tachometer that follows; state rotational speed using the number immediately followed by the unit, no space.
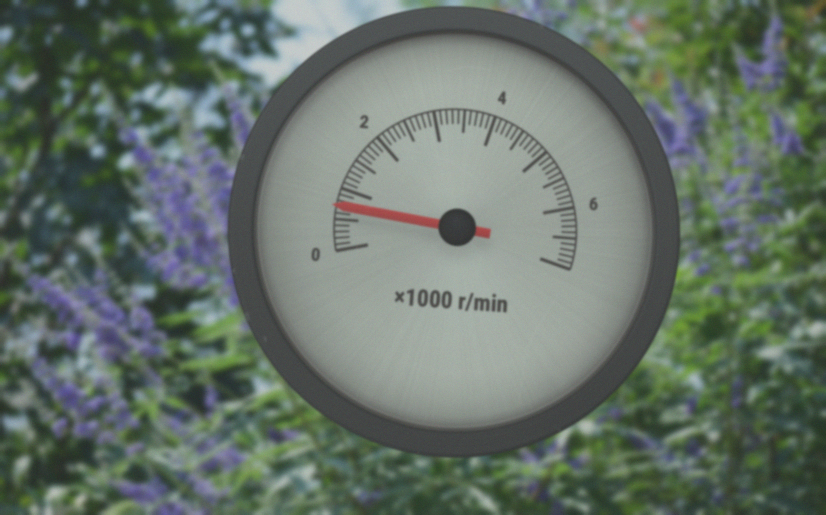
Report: 700rpm
